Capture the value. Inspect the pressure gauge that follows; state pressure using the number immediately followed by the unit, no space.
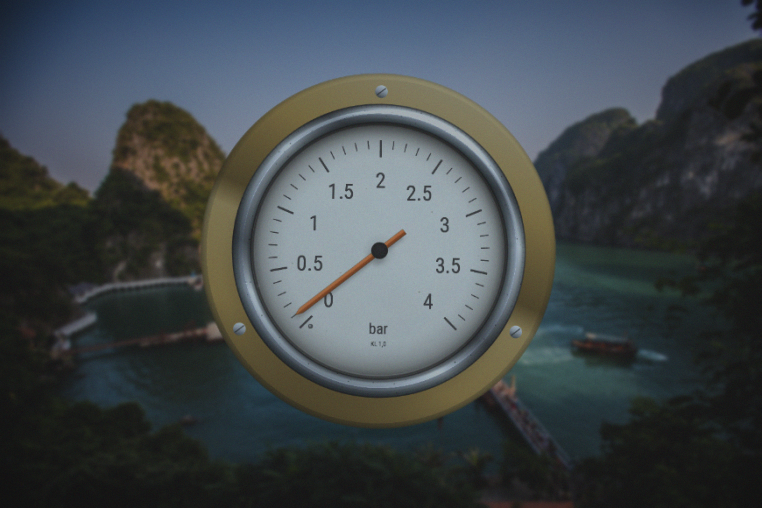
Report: 0.1bar
